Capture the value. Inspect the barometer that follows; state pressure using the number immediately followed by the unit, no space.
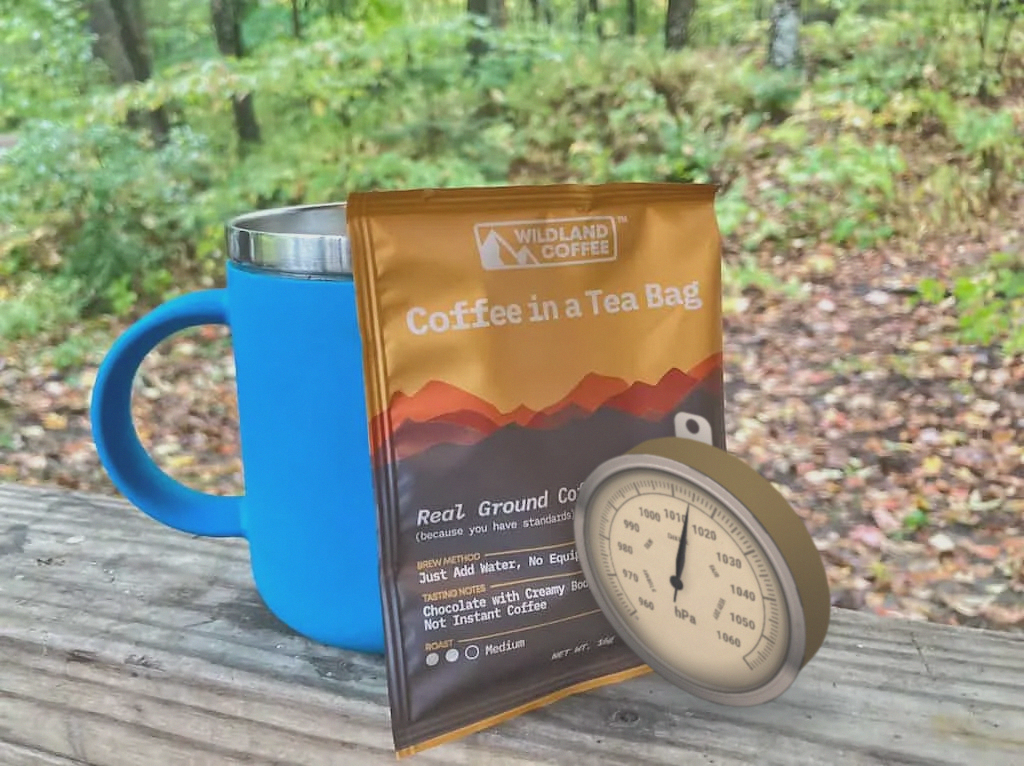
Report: 1015hPa
